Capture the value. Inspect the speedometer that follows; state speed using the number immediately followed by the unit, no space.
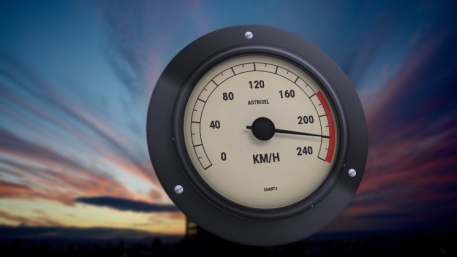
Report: 220km/h
